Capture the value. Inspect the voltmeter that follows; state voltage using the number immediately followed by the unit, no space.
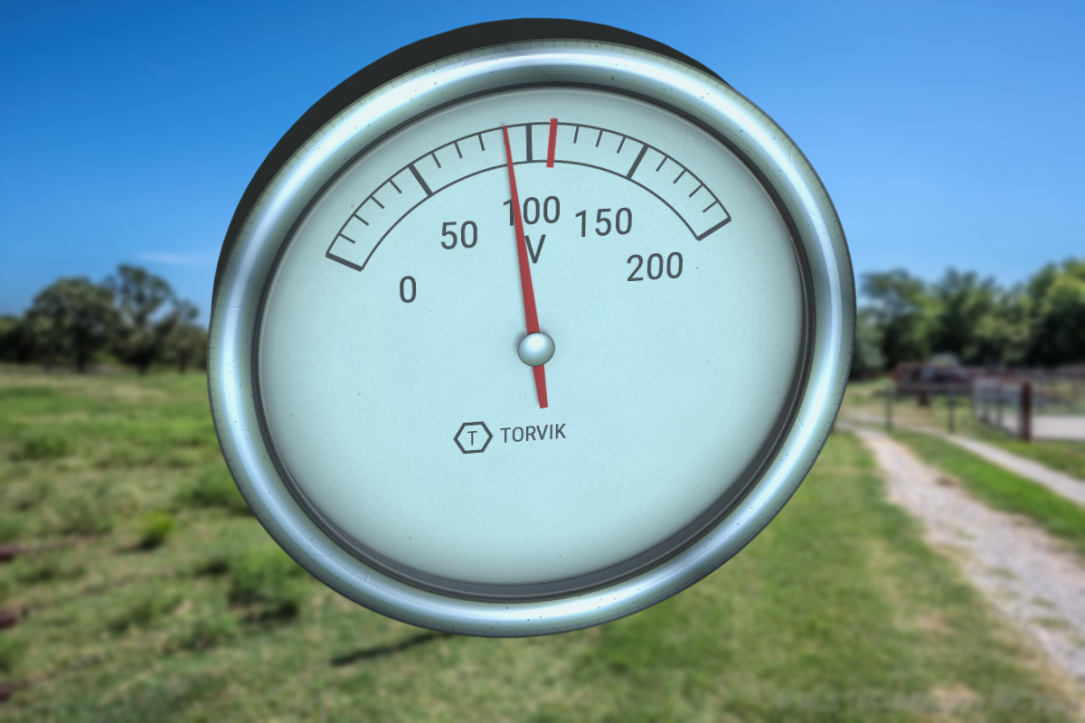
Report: 90V
